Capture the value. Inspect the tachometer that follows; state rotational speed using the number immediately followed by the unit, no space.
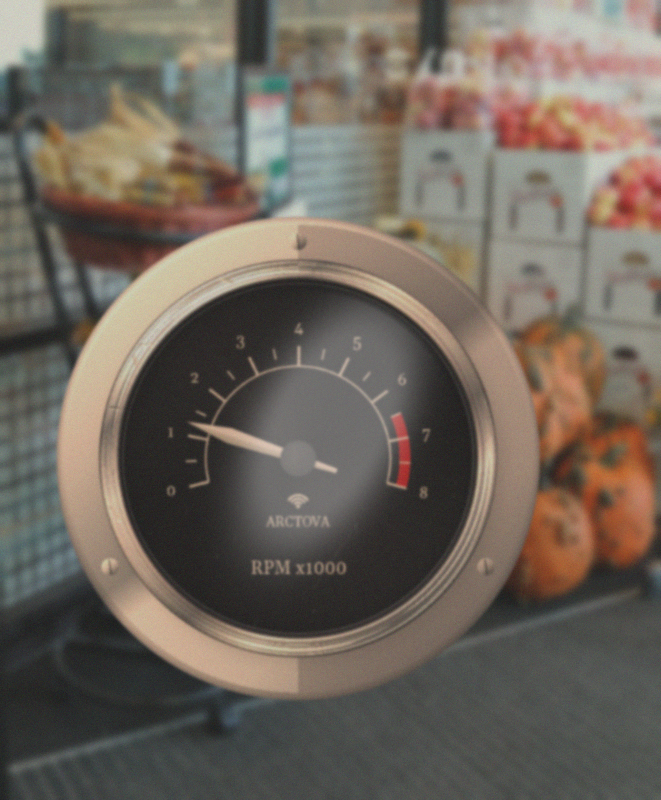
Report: 1250rpm
